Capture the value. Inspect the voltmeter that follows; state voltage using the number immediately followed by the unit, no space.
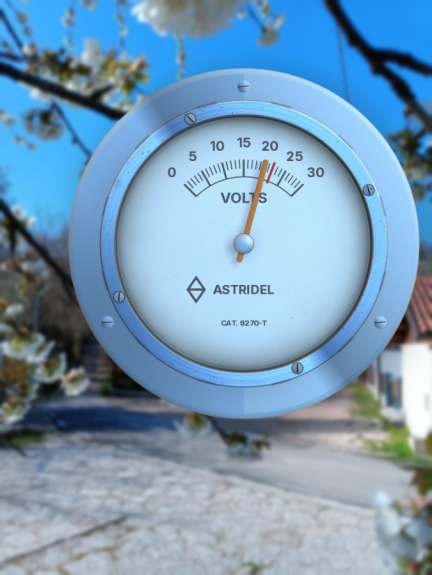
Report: 20V
